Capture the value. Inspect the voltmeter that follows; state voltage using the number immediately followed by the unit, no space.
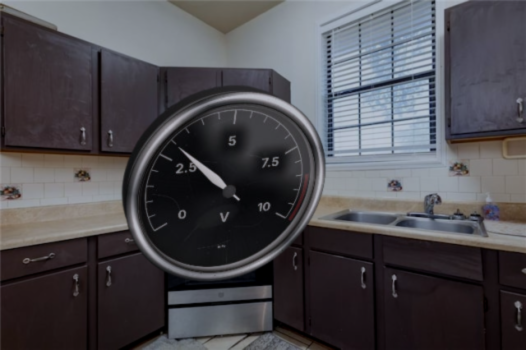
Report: 3V
